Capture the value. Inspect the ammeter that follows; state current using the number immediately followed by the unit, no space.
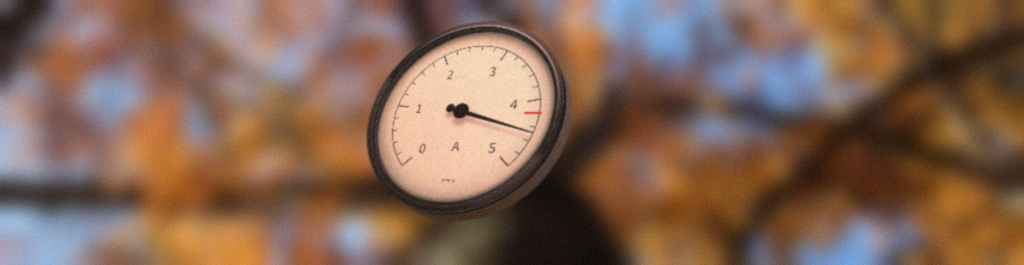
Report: 4.5A
